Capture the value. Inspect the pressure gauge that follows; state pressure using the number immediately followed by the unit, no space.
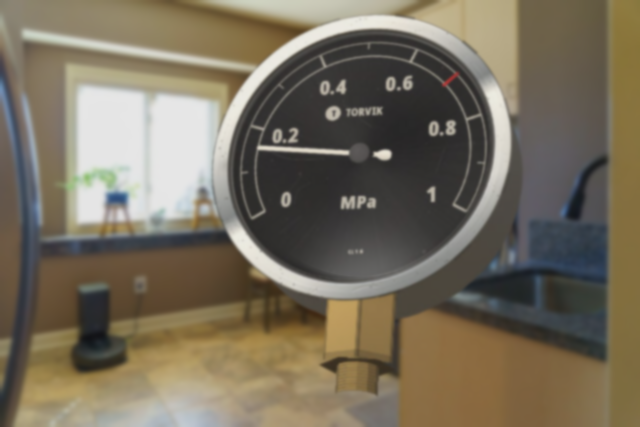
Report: 0.15MPa
